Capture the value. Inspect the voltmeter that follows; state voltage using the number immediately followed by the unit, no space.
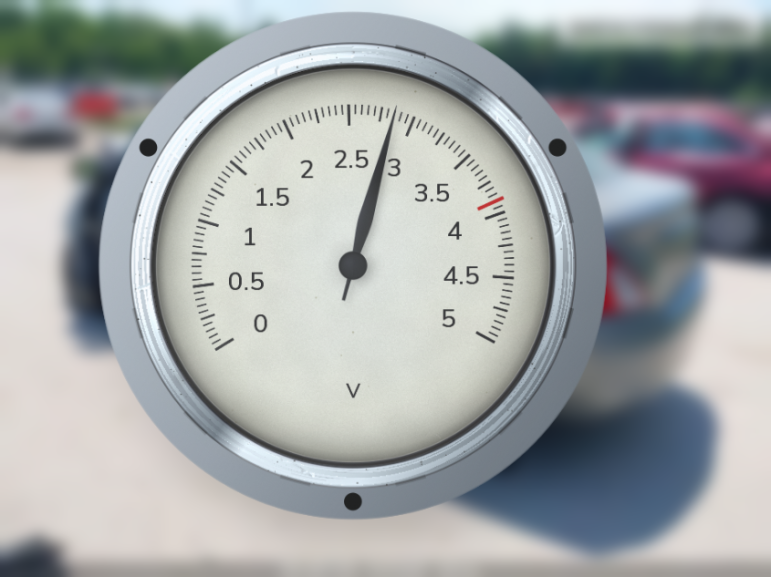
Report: 2.85V
